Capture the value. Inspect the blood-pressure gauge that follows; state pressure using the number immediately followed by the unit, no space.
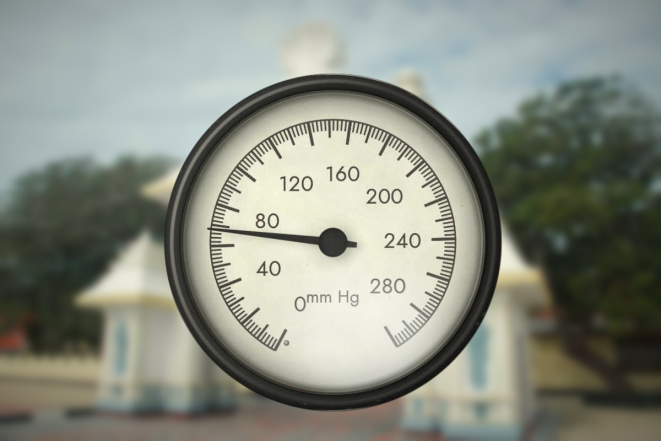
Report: 68mmHg
